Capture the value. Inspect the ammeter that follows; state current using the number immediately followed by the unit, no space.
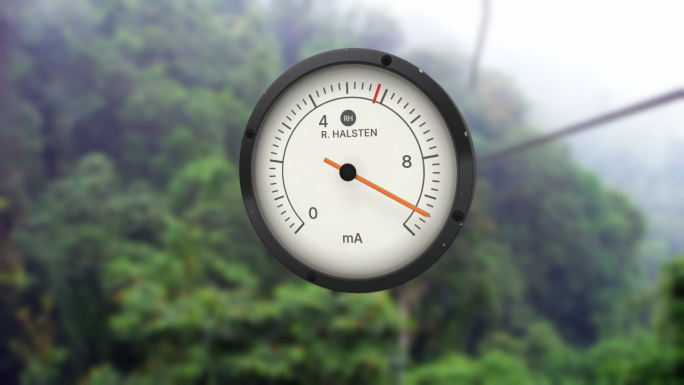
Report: 9.4mA
